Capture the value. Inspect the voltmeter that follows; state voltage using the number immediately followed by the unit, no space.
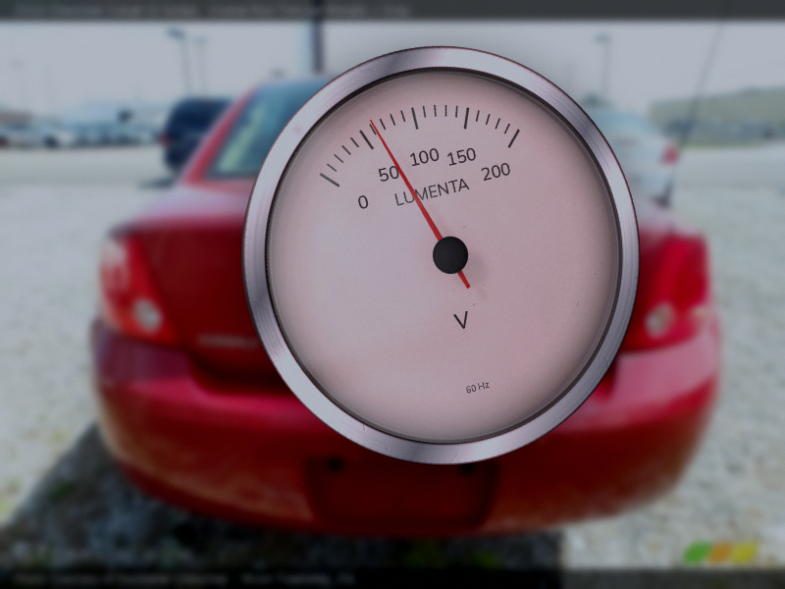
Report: 60V
